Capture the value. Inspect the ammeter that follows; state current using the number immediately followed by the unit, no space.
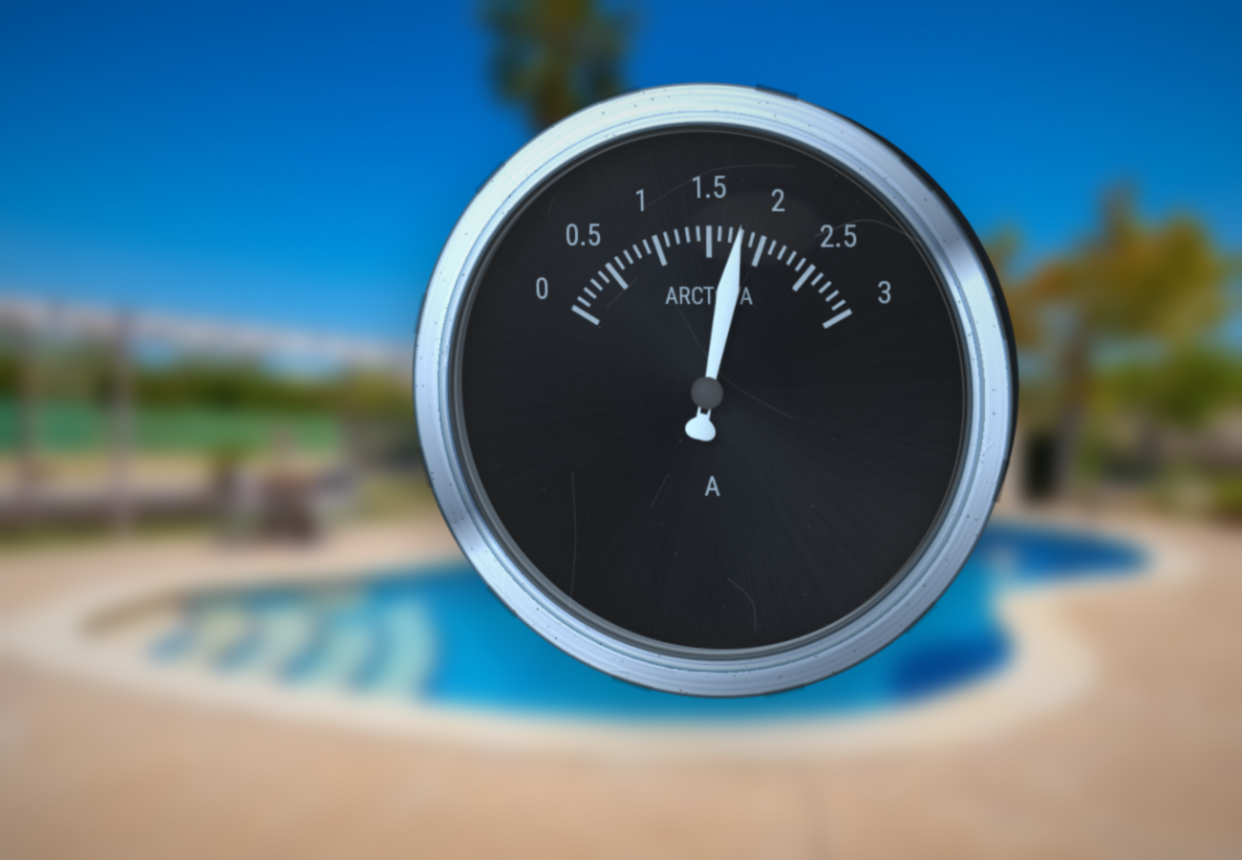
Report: 1.8A
